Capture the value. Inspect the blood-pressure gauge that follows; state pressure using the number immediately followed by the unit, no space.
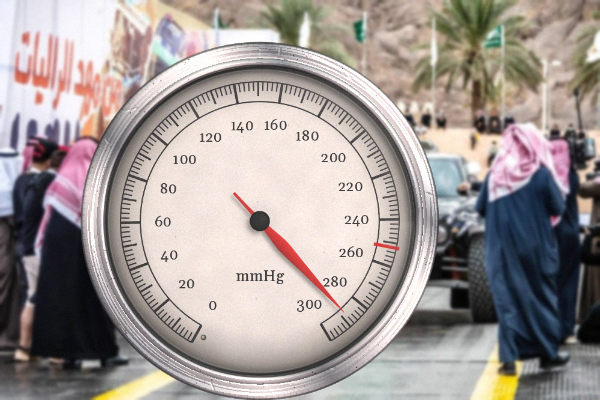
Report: 288mmHg
